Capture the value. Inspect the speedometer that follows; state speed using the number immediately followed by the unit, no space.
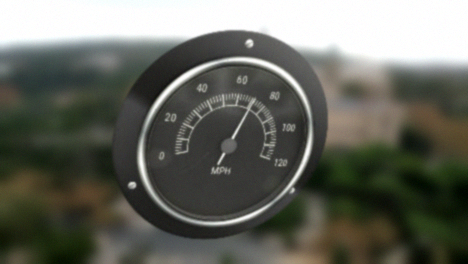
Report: 70mph
